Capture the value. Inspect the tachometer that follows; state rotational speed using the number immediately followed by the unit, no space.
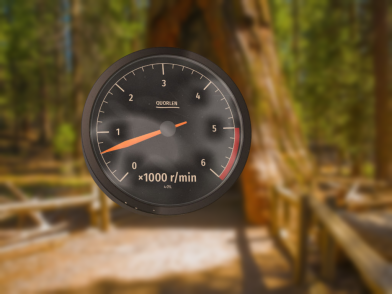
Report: 600rpm
